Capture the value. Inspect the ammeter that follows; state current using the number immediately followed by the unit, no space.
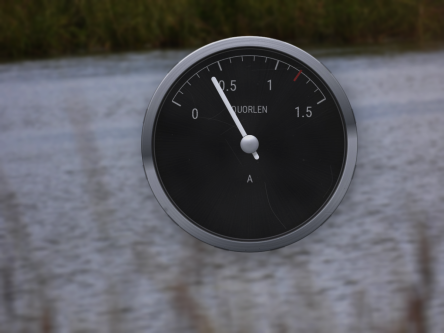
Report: 0.4A
